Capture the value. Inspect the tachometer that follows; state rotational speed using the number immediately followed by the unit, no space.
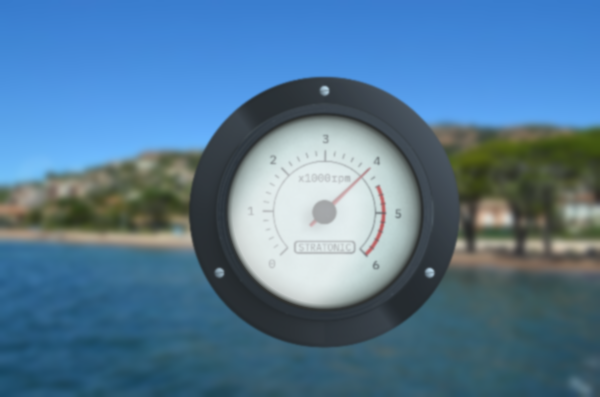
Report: 4000rpm
